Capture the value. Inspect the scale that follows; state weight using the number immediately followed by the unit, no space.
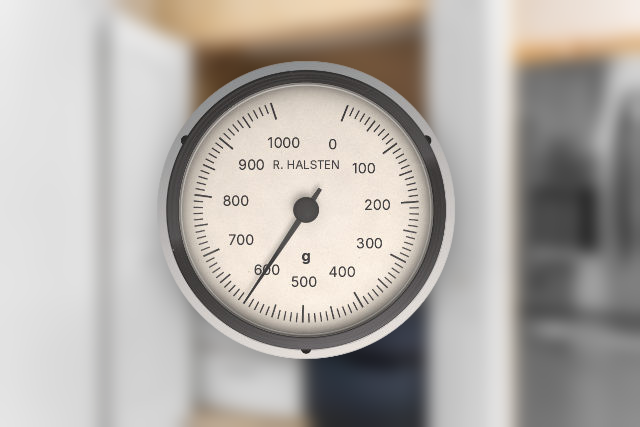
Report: 600g
